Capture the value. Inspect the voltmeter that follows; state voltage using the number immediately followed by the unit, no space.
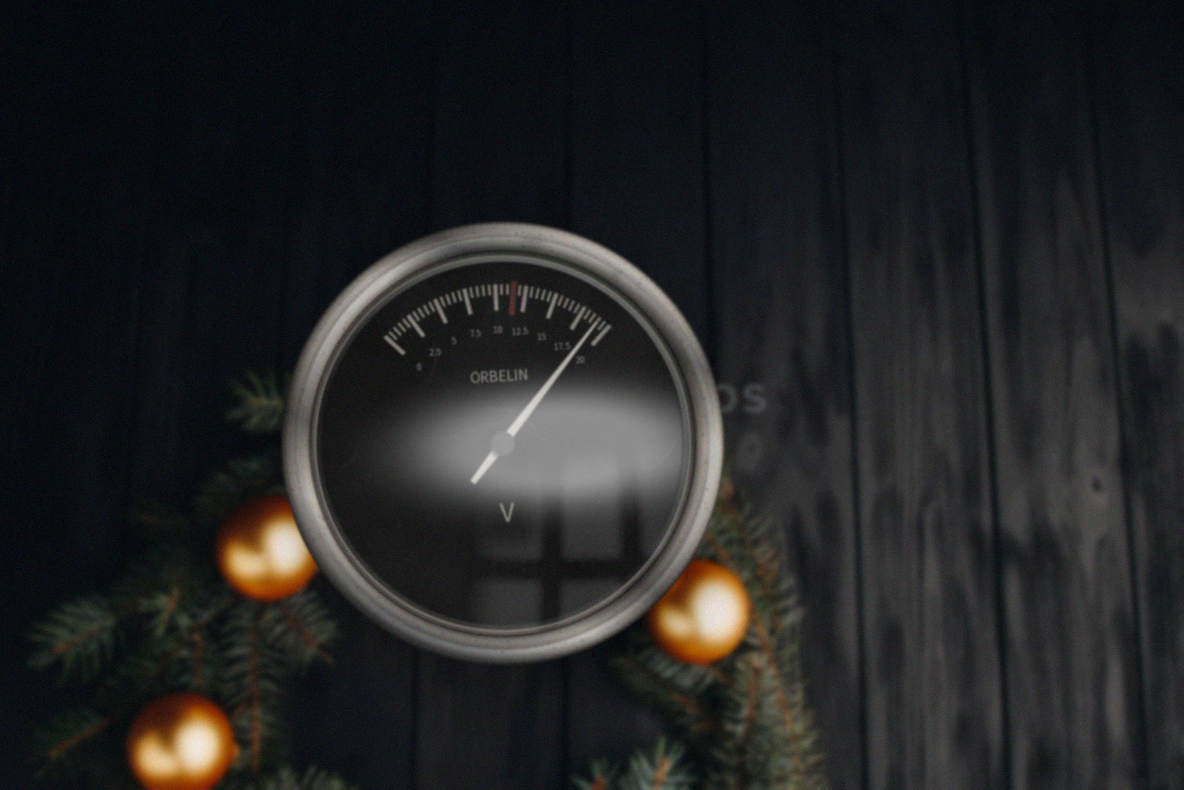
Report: 19V
